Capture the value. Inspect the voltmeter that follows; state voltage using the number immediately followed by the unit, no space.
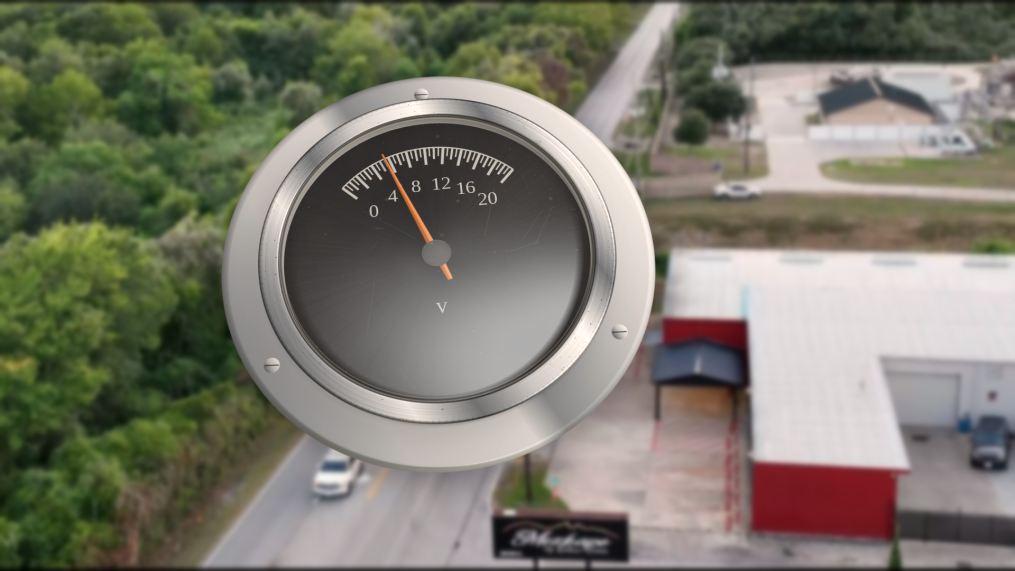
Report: 5.5V
